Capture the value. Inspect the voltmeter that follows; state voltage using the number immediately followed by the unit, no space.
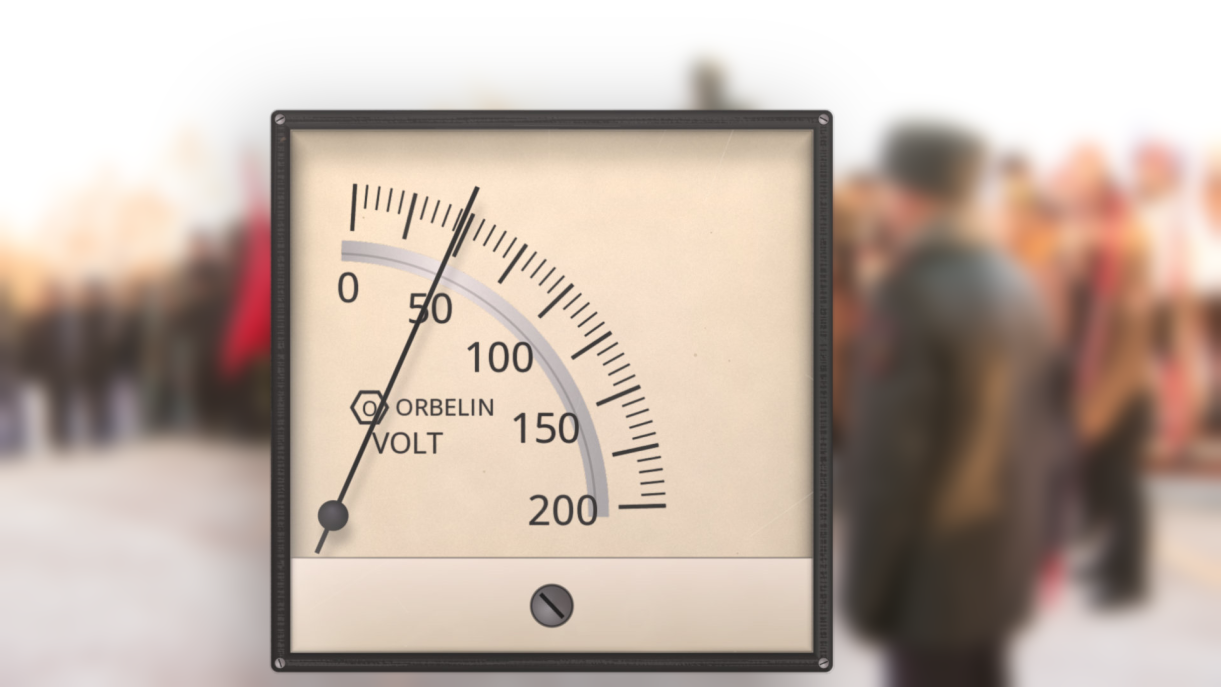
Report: 47.5V
